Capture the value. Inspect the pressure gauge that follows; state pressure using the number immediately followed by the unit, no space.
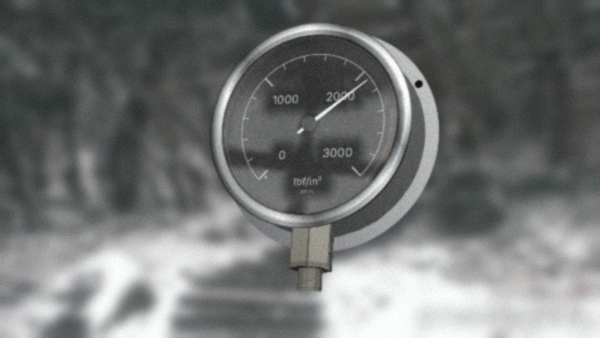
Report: 2100psi
